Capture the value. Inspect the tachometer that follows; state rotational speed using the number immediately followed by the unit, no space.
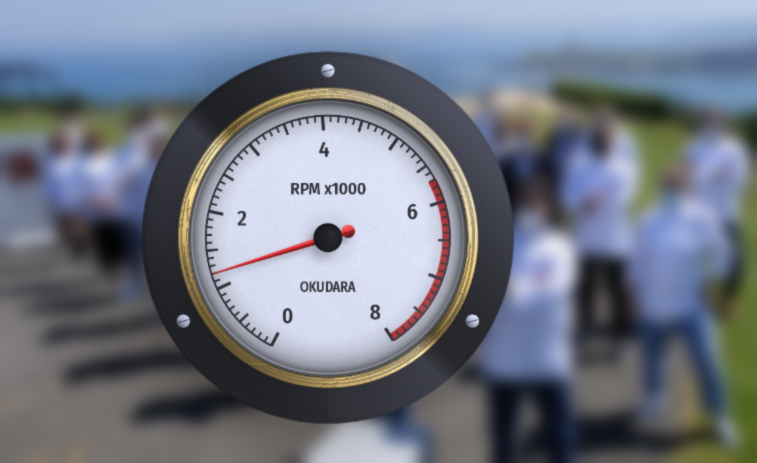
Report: 1200rpm
